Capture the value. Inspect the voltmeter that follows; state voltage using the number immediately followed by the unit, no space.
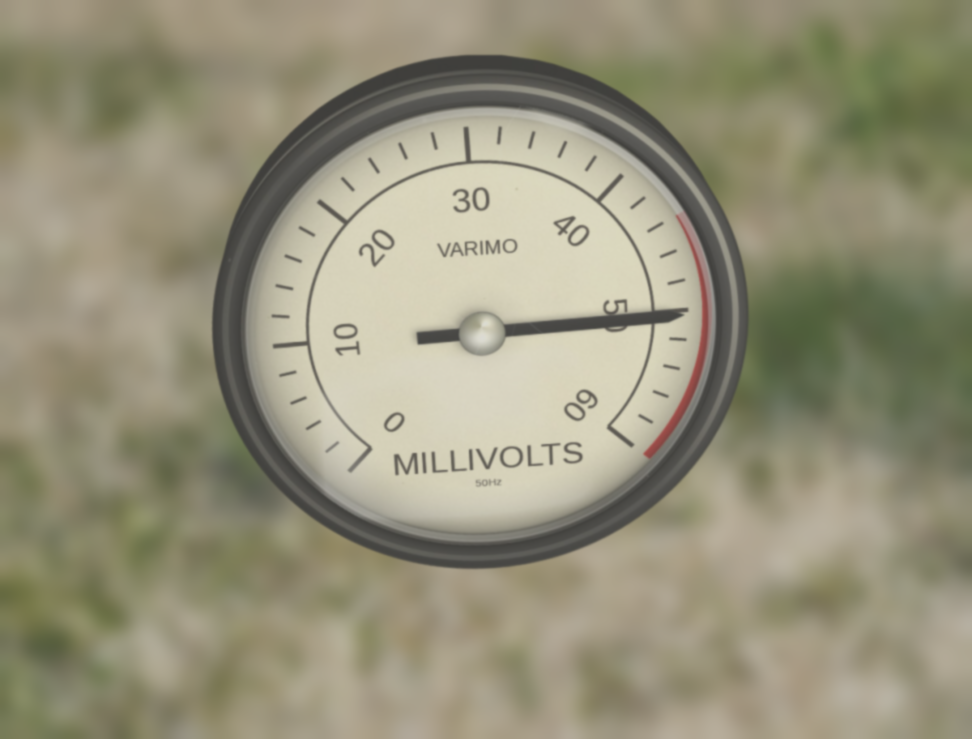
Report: 50mV
